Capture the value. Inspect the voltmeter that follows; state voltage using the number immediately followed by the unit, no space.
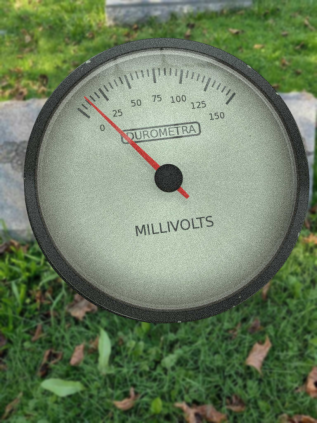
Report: 10mV
